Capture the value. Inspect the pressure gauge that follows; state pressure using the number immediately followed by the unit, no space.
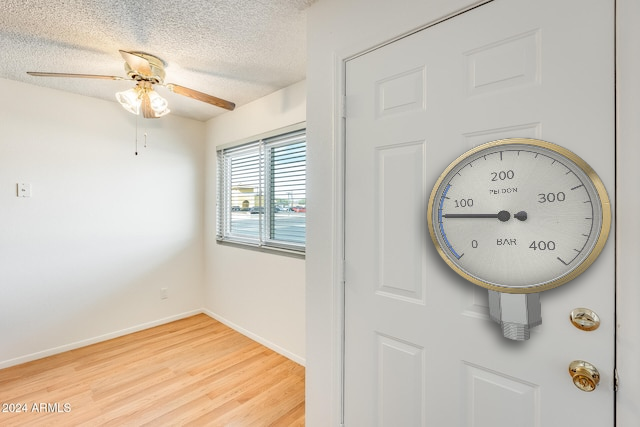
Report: 70bar
